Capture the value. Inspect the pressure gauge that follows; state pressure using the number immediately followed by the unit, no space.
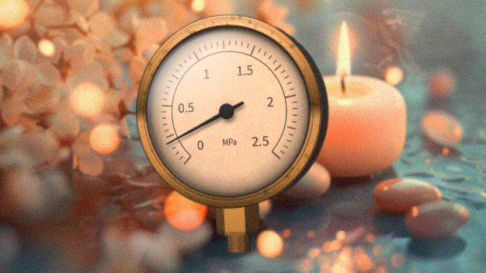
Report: 0.2MPa
